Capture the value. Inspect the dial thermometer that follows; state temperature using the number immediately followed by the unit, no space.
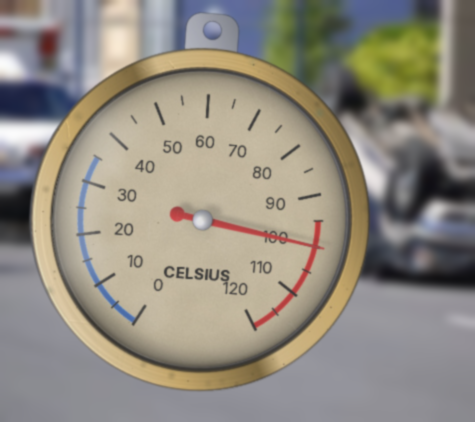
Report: 100°C
